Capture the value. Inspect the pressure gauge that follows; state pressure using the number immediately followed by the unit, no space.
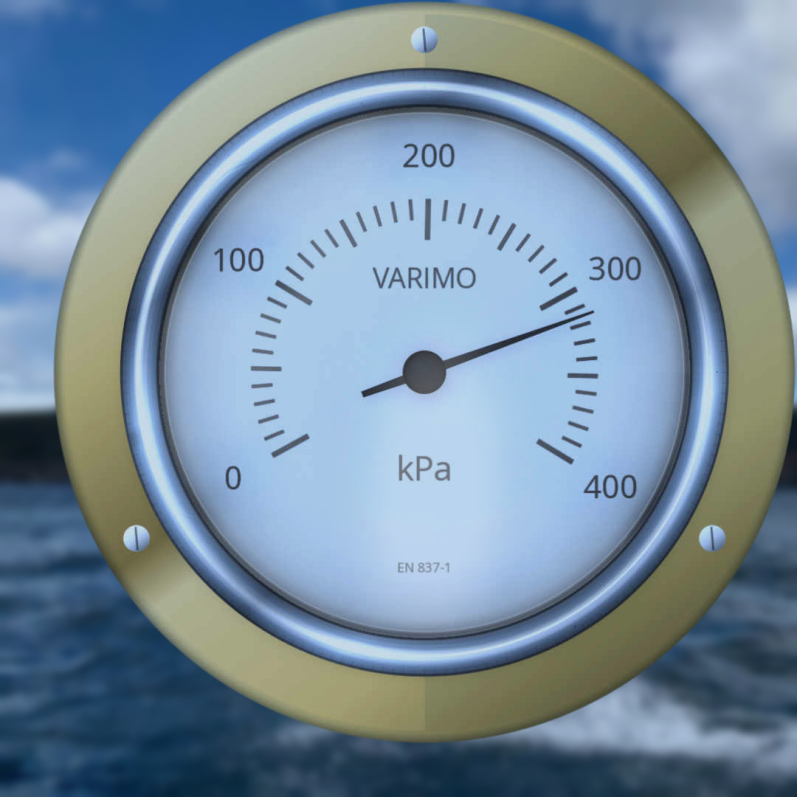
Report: 315kPa
